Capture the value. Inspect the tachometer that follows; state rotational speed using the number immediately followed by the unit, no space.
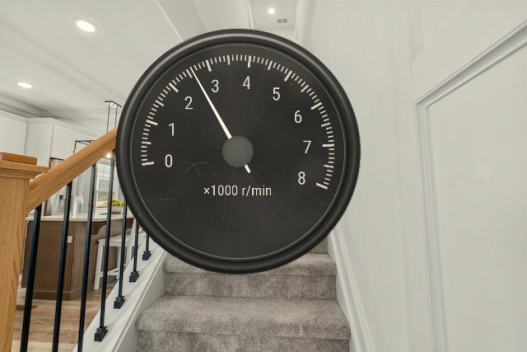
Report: 2600rpm
